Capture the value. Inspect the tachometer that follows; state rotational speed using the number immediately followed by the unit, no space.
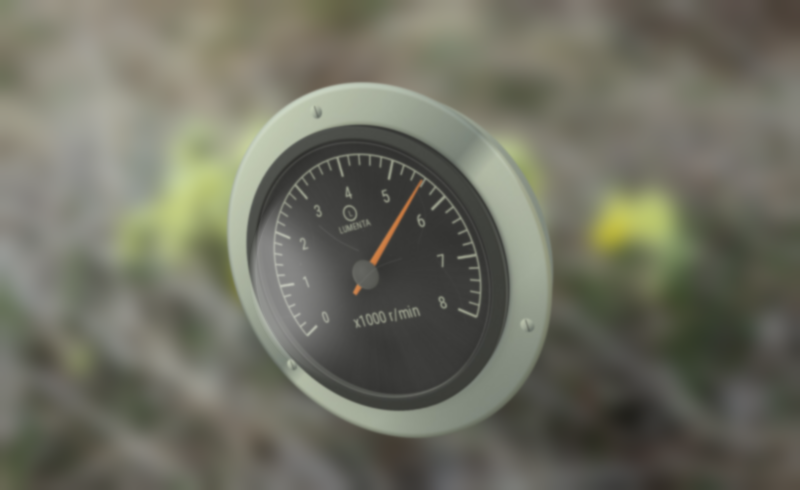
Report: 5600rpm
